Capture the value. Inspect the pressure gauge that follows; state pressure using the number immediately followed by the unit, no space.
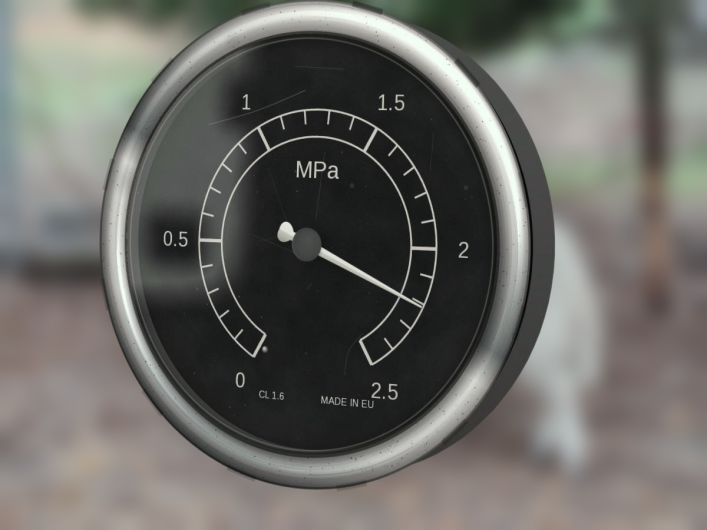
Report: 2.2MPa
